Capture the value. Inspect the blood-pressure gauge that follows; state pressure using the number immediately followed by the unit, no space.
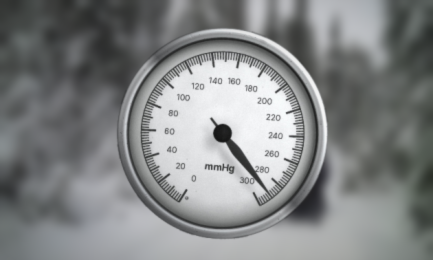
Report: 290mmHg
